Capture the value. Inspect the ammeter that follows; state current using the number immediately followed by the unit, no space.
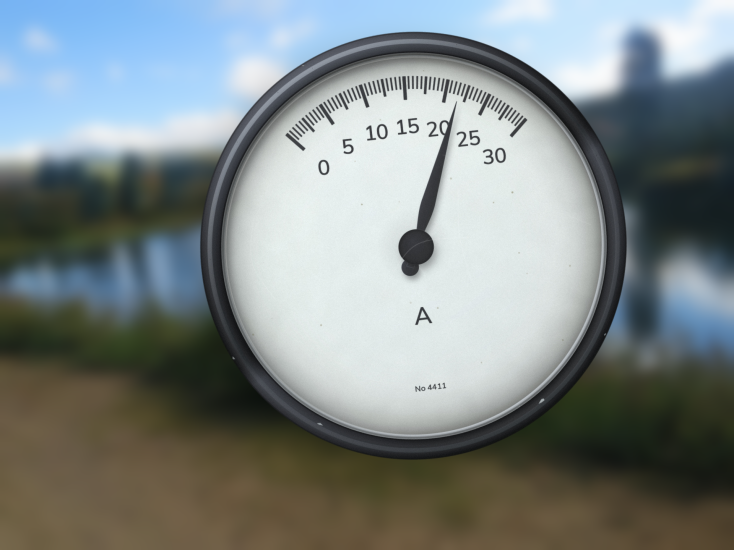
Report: 21.5A
